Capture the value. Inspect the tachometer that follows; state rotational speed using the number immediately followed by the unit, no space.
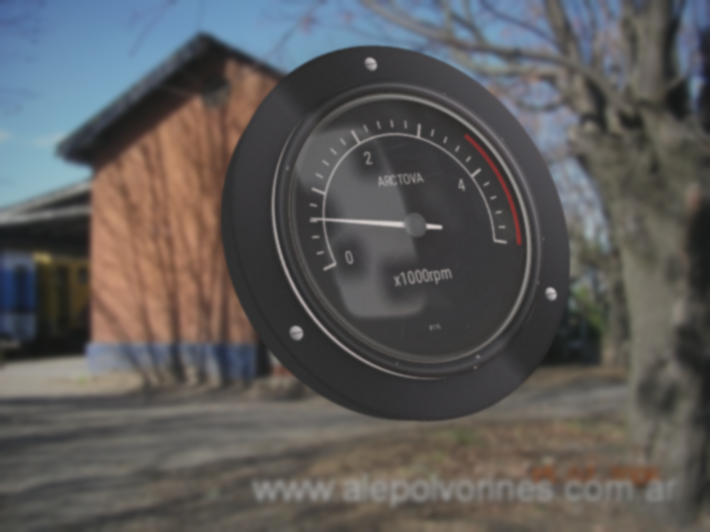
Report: 600rpm
